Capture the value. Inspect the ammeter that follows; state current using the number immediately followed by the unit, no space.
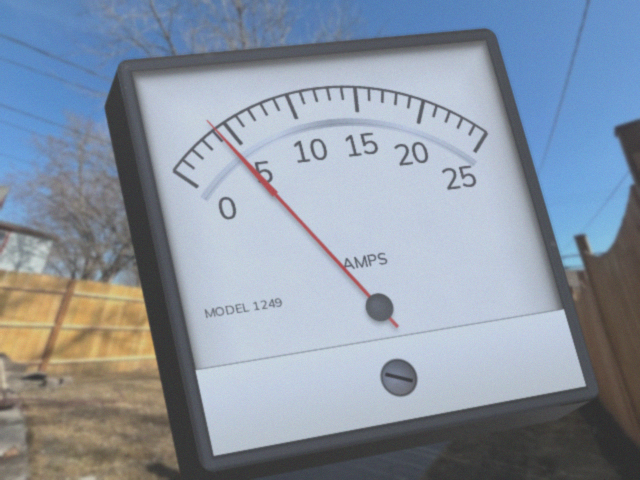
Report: 4A
